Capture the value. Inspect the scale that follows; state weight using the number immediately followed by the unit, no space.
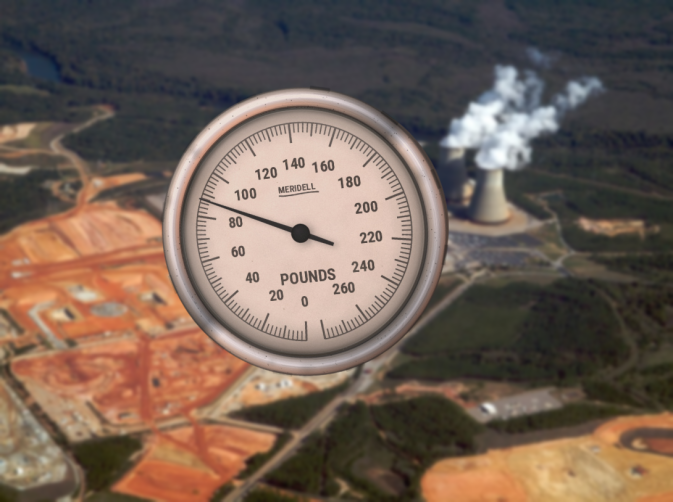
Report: 88lb
